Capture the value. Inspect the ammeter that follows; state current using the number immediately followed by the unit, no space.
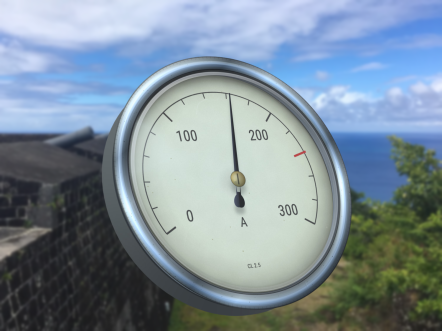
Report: 160A
